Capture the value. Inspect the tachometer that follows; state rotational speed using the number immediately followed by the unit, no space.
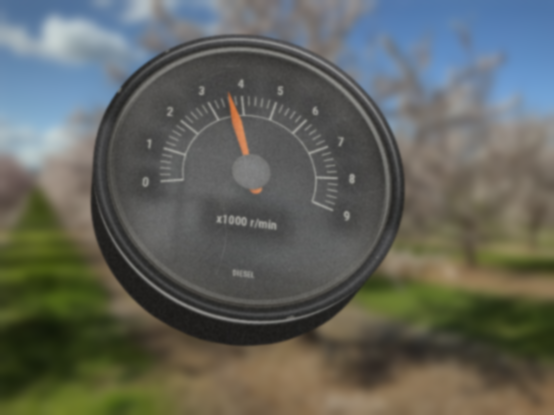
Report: 3600rpm
